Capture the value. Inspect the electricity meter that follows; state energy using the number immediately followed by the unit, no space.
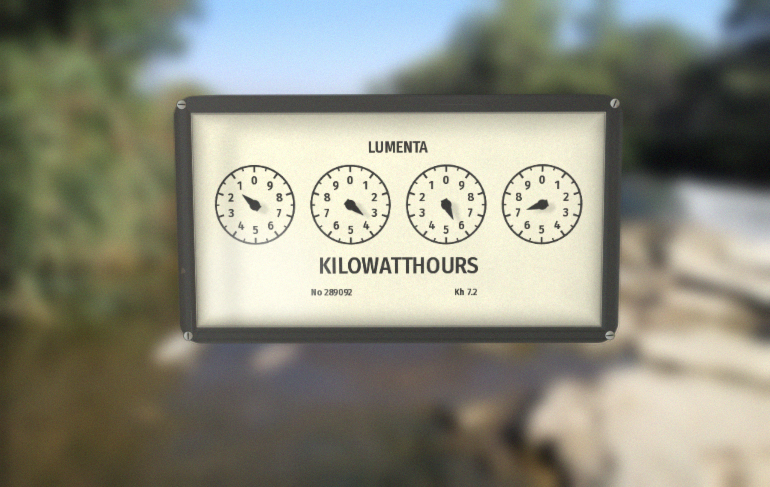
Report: 1357kWh
